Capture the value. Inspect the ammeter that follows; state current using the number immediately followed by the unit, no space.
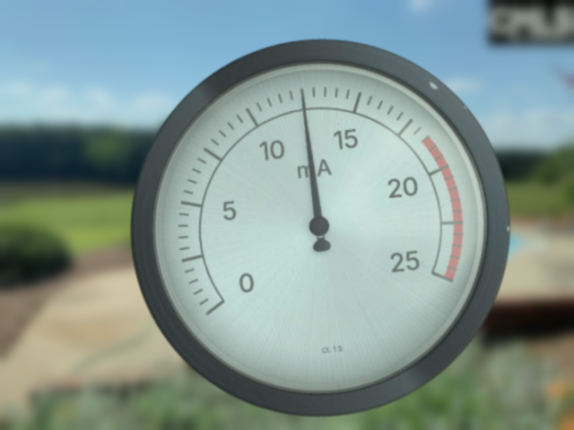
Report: 12.5mA
